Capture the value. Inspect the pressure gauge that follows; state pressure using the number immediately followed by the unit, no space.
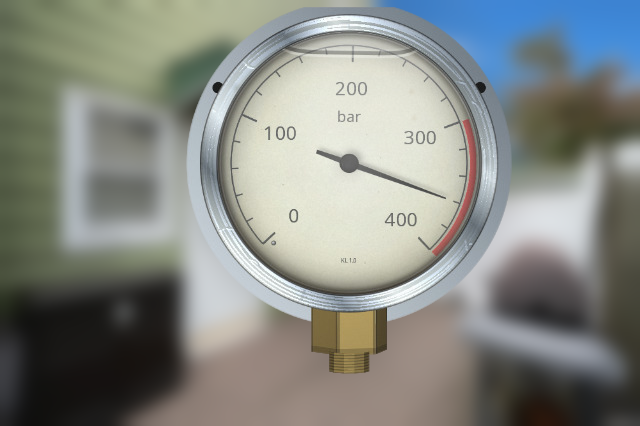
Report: 360bar
